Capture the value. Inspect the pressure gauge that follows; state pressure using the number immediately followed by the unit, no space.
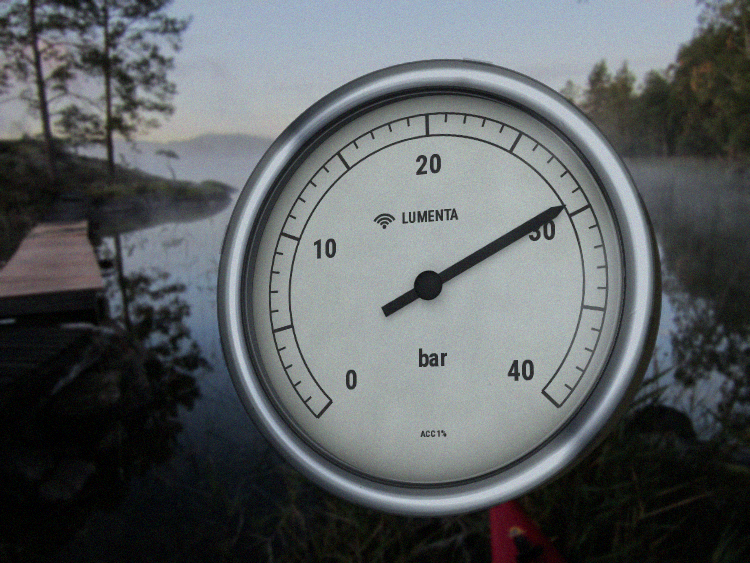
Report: 29.5bar
